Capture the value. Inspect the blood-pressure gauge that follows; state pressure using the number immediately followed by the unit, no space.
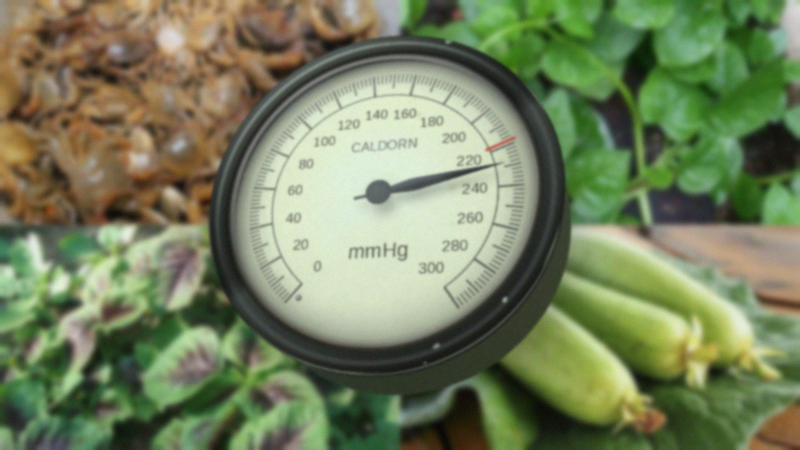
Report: 230mmHg
